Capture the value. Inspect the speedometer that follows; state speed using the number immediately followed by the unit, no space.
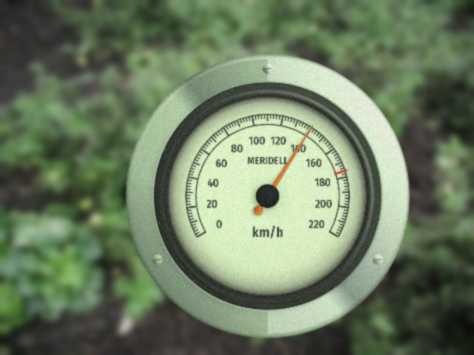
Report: 140km/h
